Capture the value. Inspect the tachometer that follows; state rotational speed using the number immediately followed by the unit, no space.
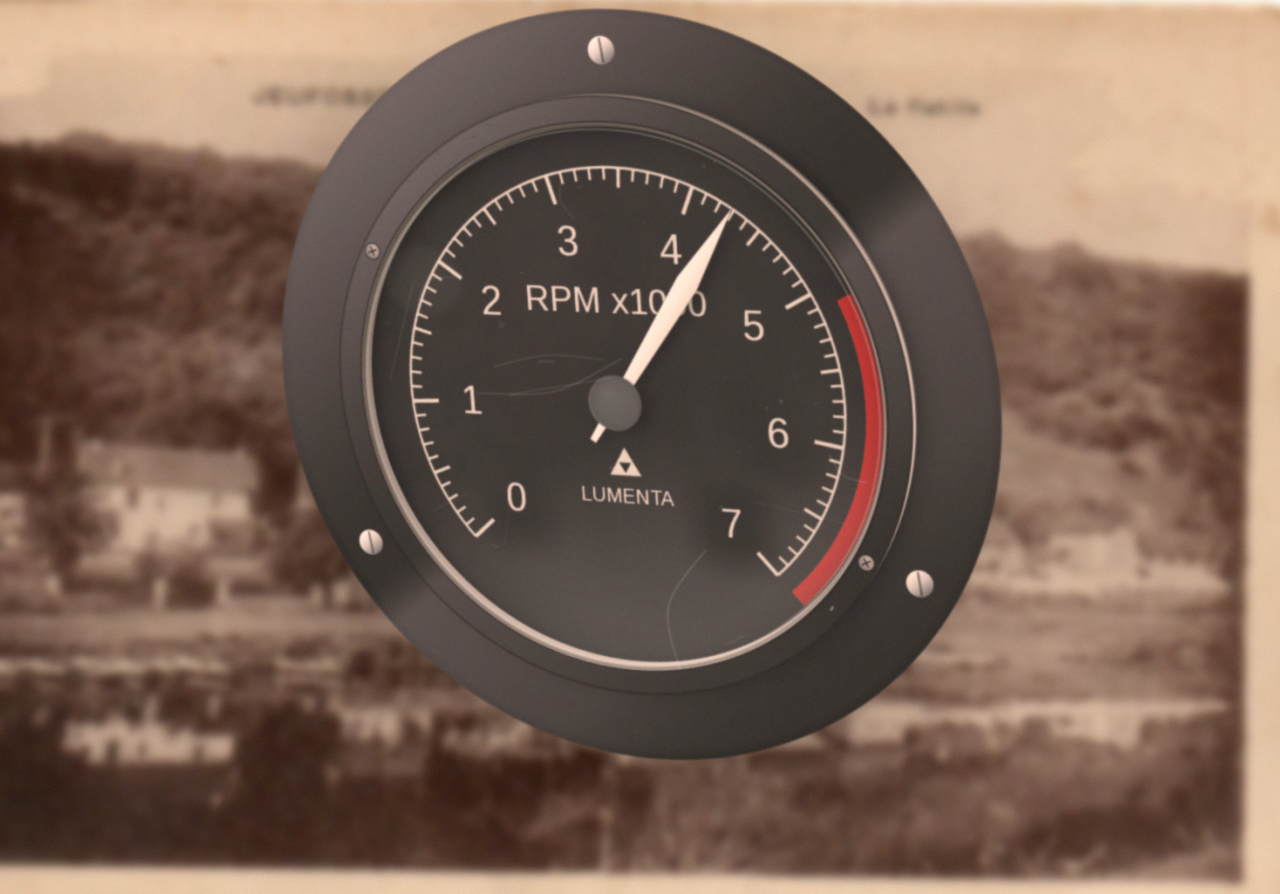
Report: 4300rpm
